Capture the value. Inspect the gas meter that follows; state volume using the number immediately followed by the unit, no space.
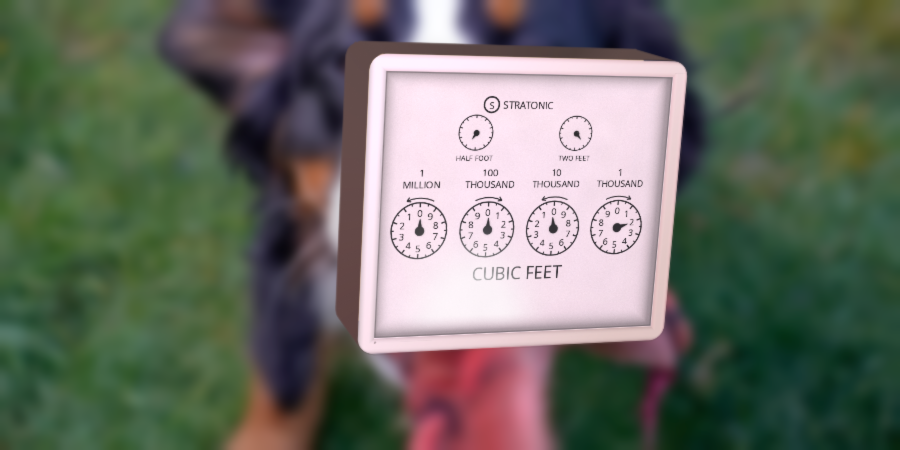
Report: 200ft³
